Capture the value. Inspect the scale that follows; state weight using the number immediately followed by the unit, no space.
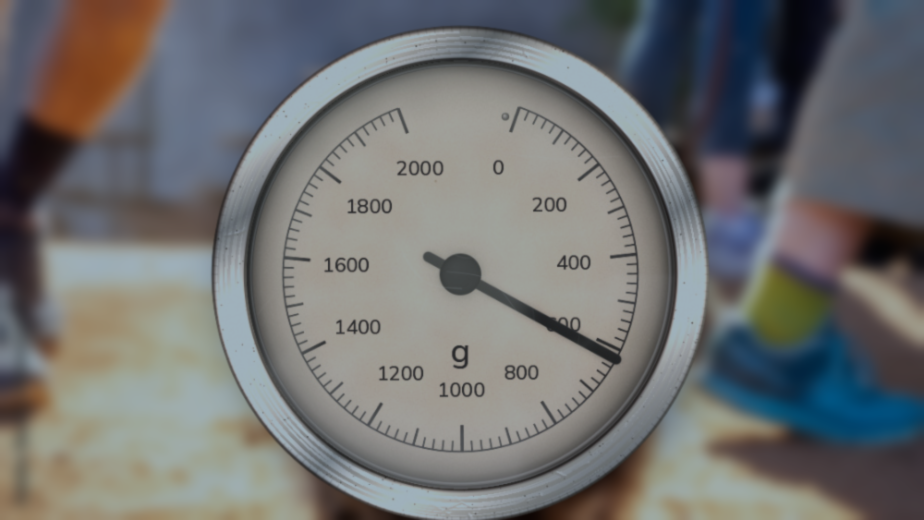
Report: 620g
